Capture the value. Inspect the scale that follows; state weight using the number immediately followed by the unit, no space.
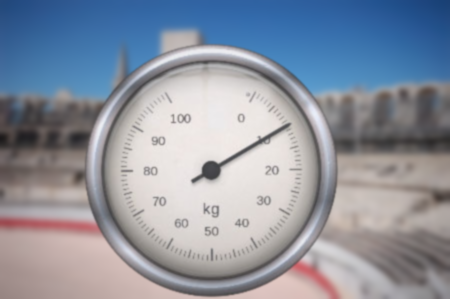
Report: 10kg
